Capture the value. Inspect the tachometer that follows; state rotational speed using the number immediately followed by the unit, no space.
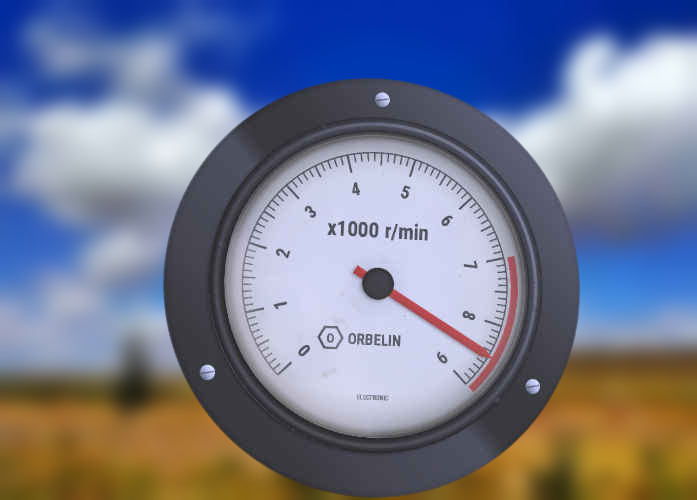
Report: 8500rpm
